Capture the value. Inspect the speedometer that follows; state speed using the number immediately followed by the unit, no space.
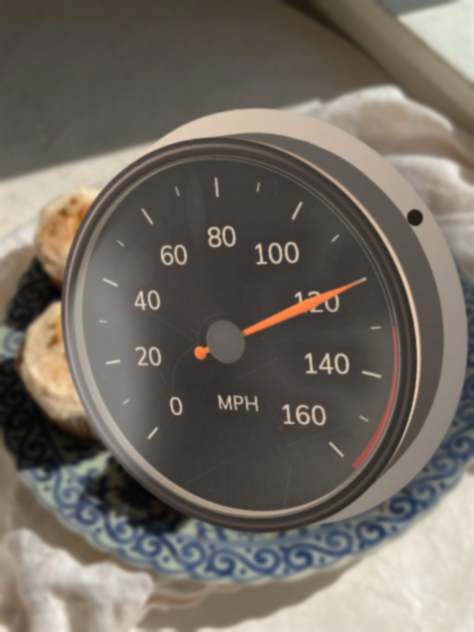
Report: 120mph
